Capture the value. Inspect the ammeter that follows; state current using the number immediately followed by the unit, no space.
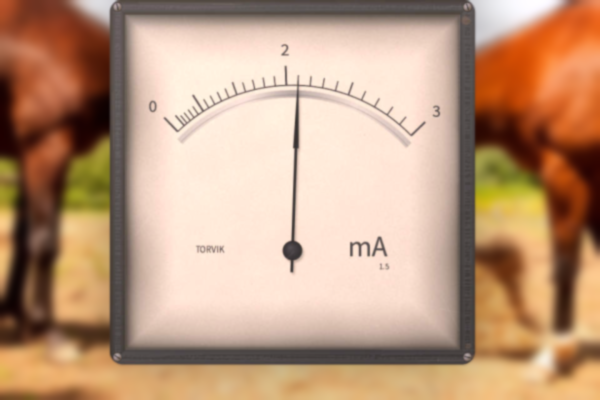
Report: 2.1mA
